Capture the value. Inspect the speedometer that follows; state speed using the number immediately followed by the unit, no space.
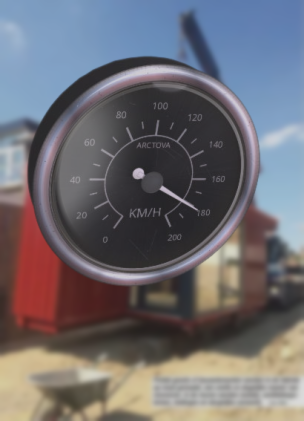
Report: 180km/h
